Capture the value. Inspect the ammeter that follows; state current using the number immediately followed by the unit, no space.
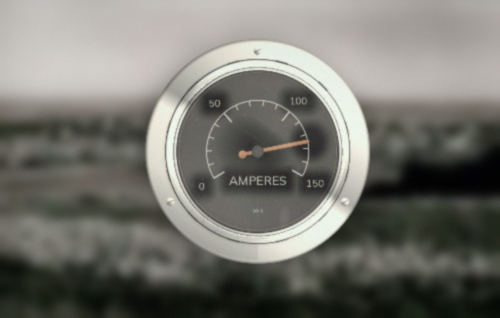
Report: 125A
